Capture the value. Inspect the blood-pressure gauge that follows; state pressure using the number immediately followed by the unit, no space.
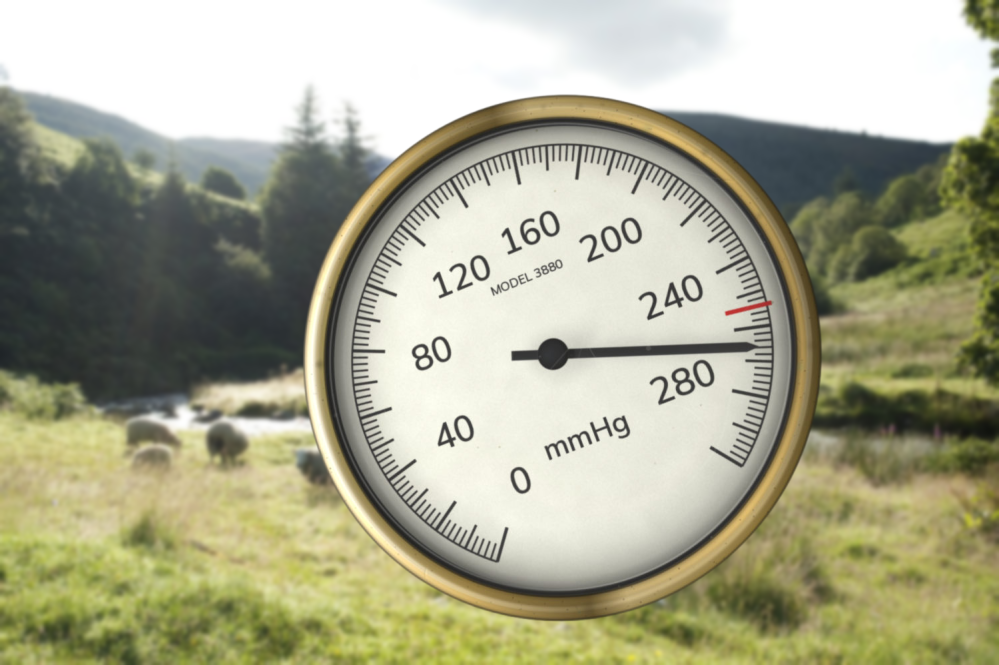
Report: 266mmHg
